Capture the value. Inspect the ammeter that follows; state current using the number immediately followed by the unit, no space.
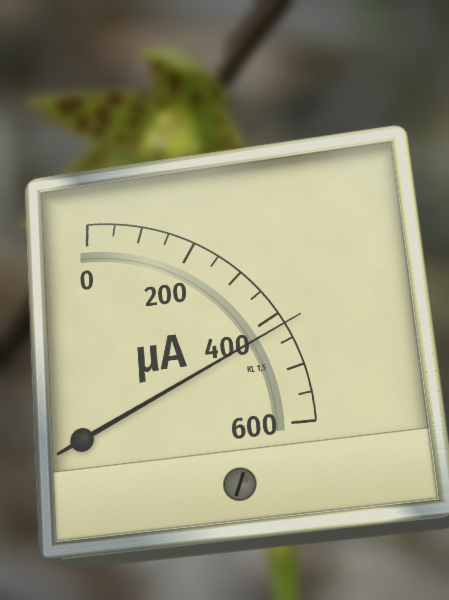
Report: 425µA
